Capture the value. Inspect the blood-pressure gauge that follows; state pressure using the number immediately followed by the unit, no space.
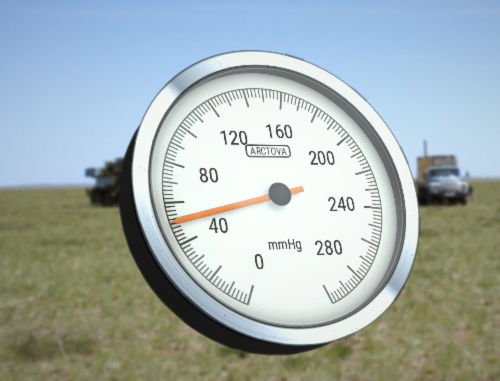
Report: 50mmHg
